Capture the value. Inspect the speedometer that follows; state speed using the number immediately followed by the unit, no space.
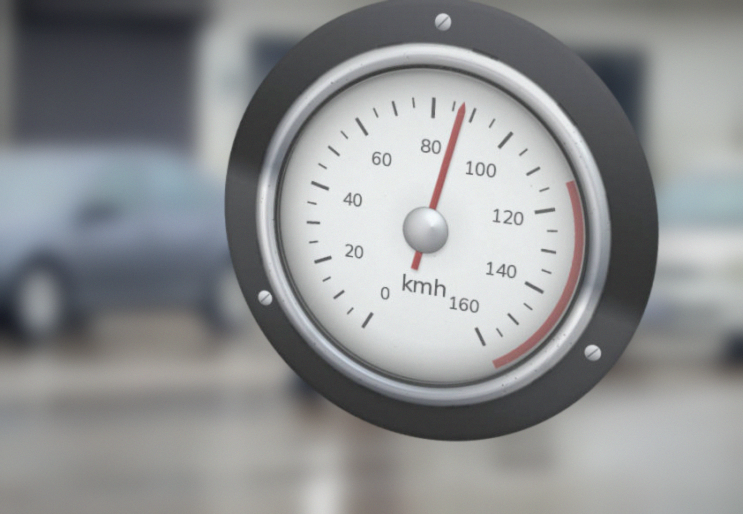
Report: 87.5km/h
